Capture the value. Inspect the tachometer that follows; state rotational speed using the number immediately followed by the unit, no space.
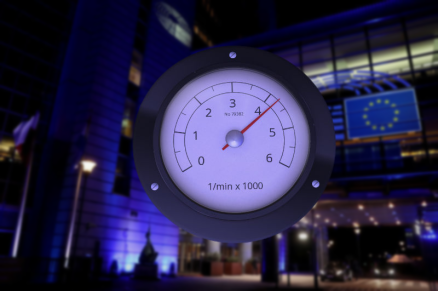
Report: 4250rpm
